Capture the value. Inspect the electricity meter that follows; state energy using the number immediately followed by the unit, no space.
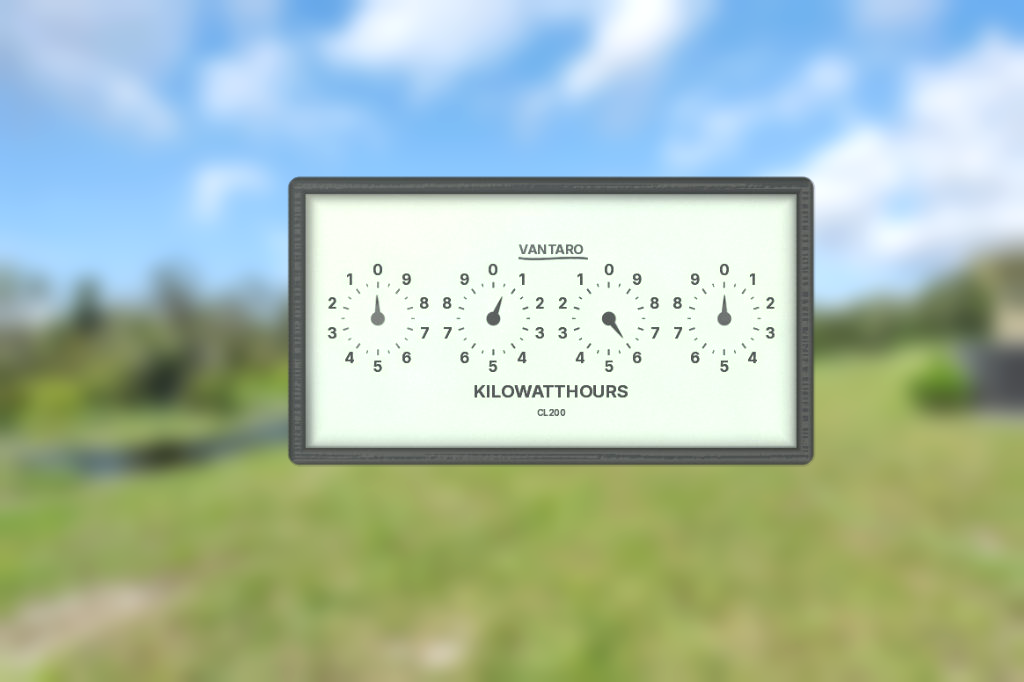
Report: 60kWh
